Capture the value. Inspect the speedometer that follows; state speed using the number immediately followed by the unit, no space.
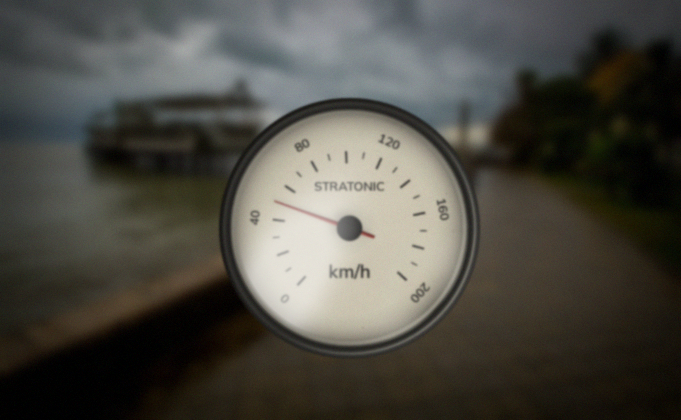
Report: 50km/h
